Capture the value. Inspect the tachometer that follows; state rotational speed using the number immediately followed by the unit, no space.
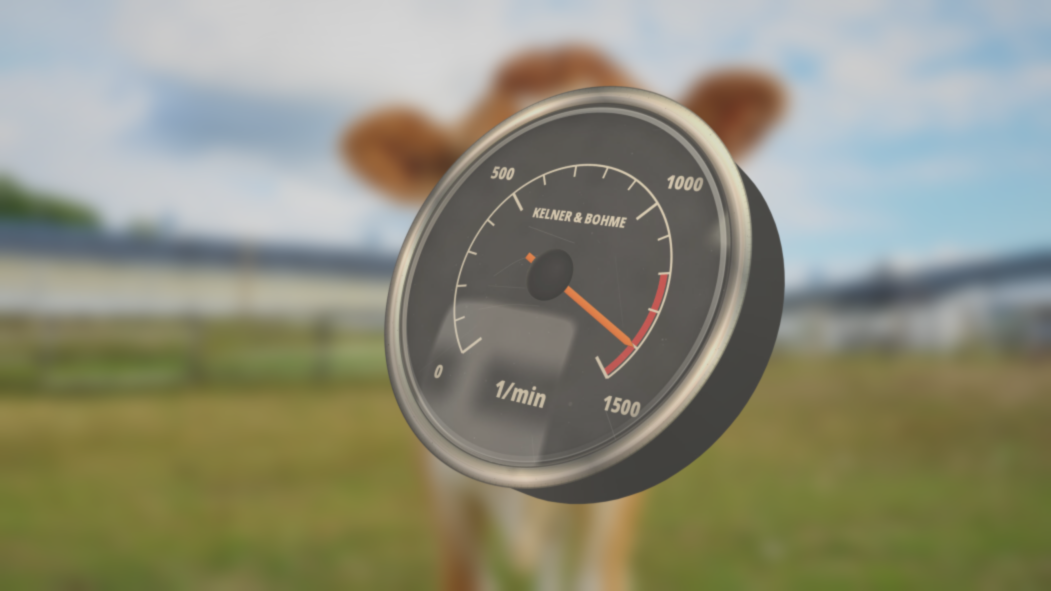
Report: 1400rpm
